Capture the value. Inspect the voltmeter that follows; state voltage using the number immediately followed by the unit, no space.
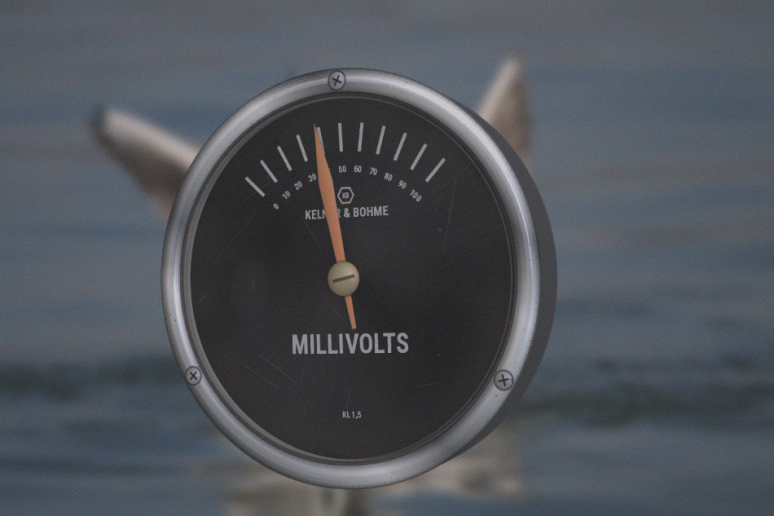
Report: 40mV
